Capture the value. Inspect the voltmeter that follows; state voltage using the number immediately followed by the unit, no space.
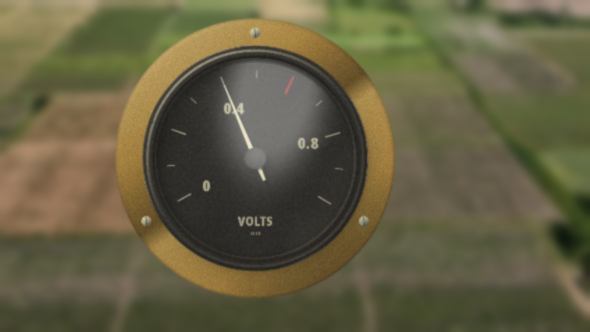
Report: 0.4V
